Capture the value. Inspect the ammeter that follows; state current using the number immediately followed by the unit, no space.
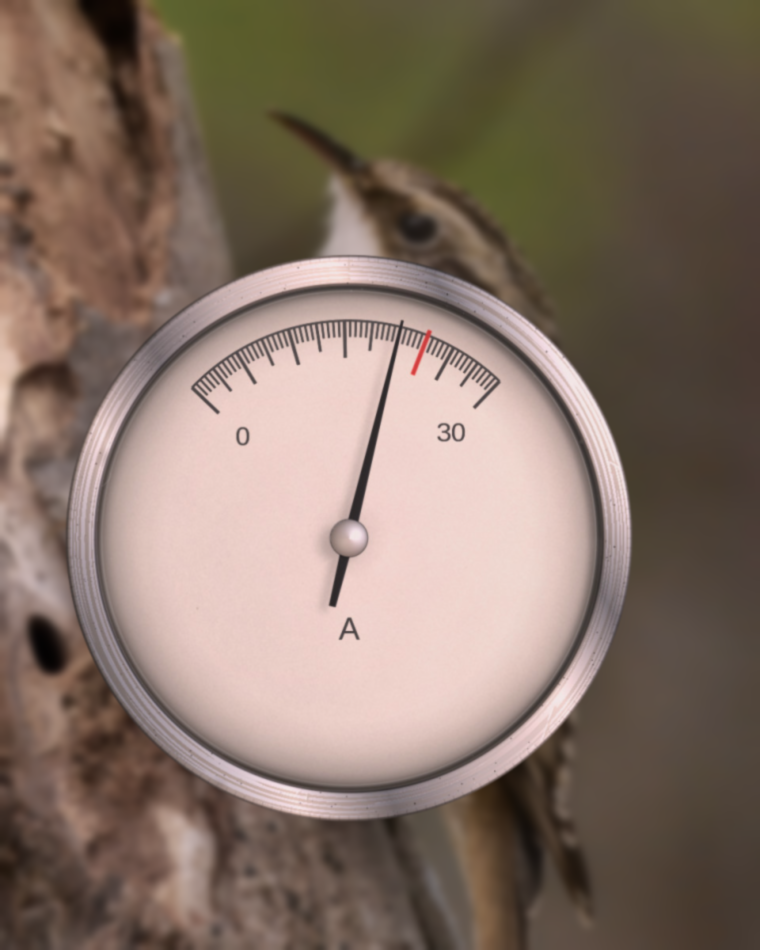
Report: 20A
